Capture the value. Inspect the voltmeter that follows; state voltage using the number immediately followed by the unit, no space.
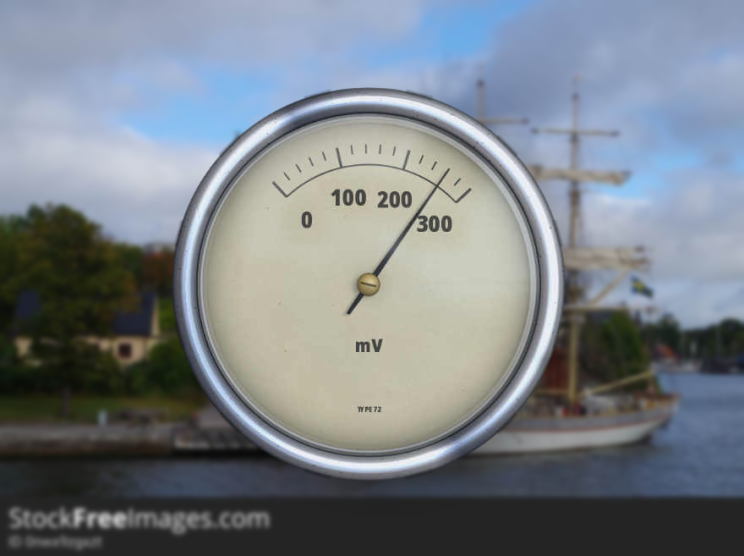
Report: 260mV
